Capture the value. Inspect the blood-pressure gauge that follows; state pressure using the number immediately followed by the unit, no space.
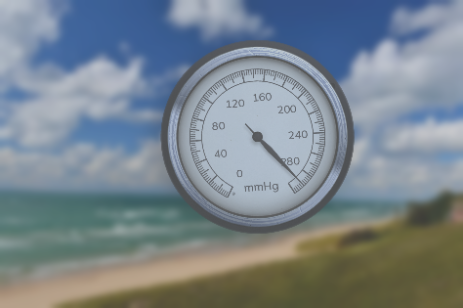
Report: 290mmHg
